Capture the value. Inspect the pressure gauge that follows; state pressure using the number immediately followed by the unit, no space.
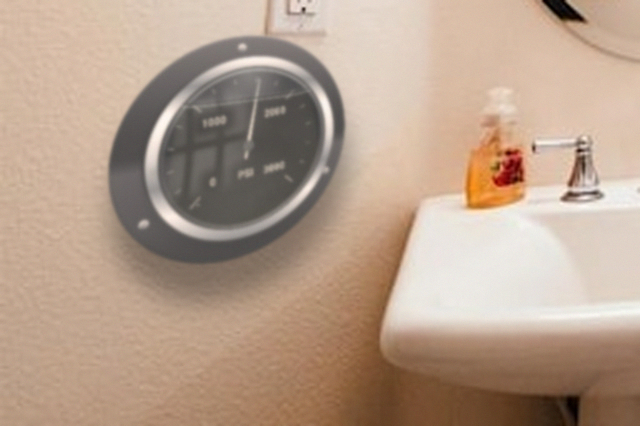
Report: 1600psi
